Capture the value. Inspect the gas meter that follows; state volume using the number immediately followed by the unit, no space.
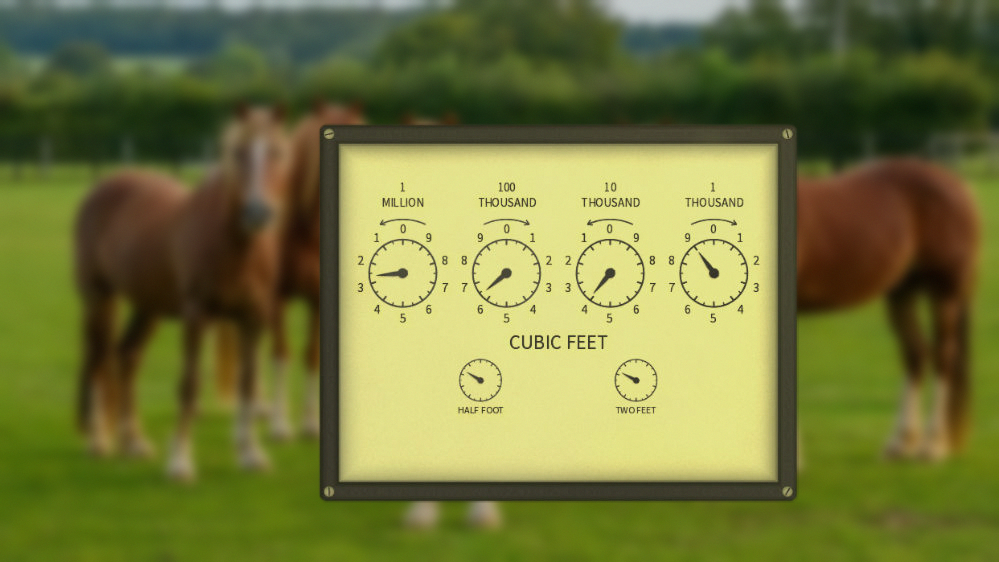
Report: 263900ft³
